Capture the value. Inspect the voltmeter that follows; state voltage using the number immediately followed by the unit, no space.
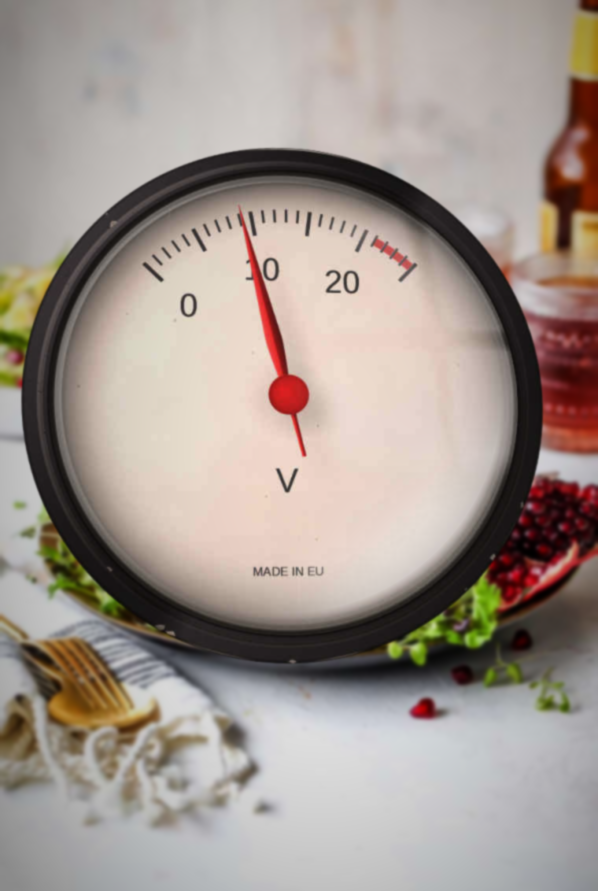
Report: 9V
